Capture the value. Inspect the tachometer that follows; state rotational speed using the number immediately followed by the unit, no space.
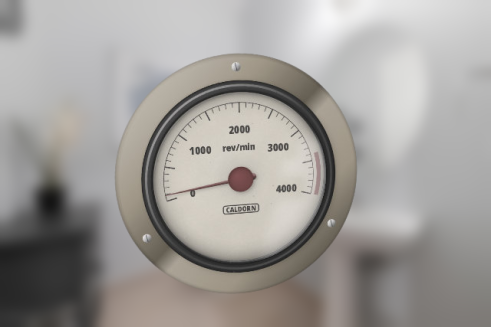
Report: 100rpm
